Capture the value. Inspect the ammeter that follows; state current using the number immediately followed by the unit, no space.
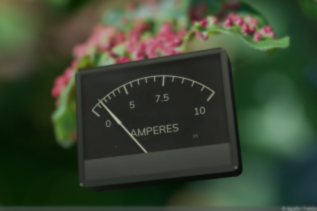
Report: 2.5A
